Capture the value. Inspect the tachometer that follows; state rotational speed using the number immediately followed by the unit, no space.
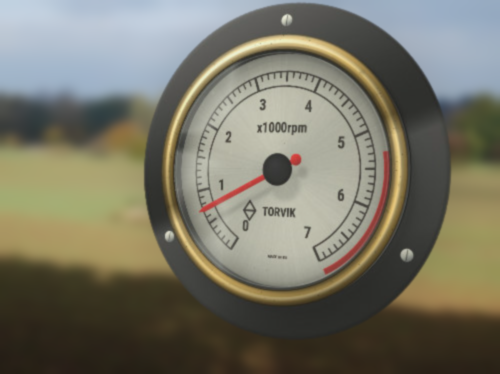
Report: 700rpm
